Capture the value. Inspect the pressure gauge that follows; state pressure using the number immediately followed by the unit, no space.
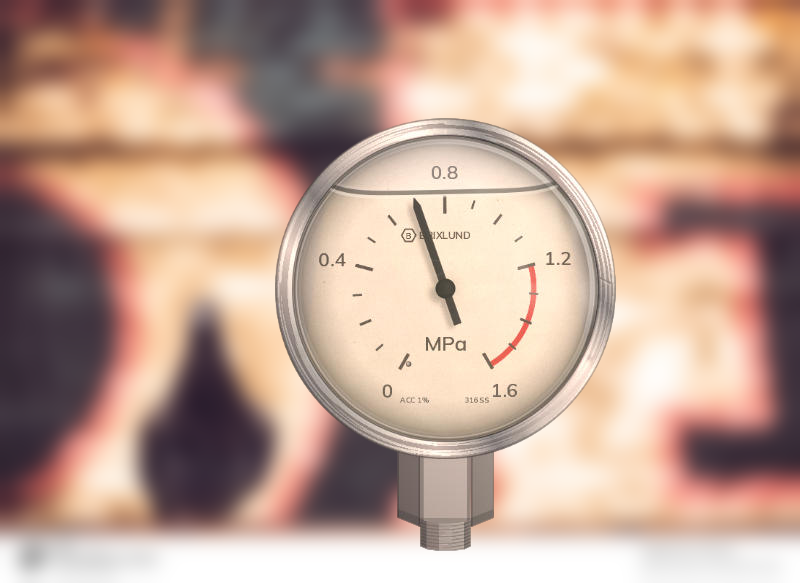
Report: 0.7MPa
